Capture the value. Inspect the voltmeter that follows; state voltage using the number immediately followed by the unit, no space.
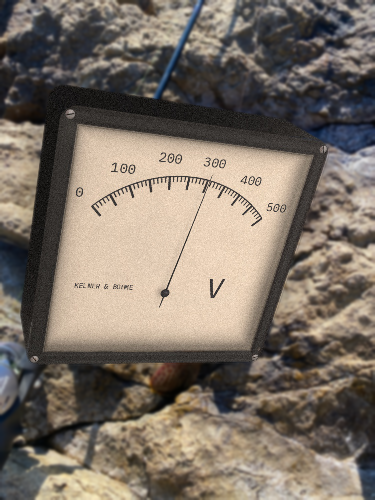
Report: 300V
